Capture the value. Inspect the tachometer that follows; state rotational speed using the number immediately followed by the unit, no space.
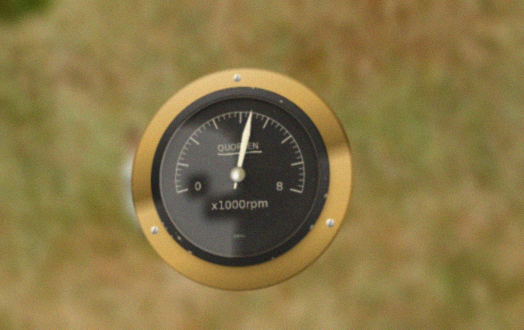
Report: 4400rpm
